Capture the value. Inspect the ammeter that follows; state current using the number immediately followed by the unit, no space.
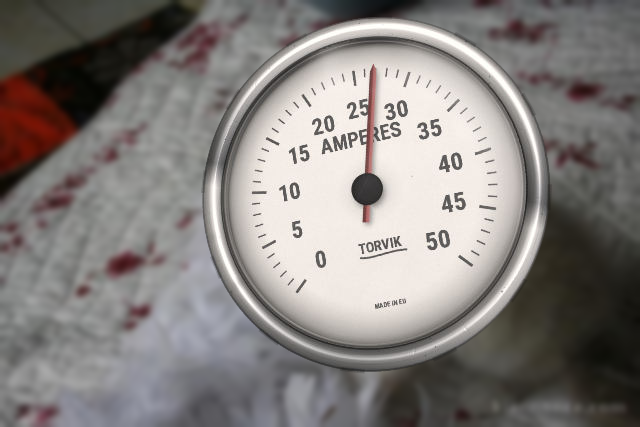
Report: 27A
